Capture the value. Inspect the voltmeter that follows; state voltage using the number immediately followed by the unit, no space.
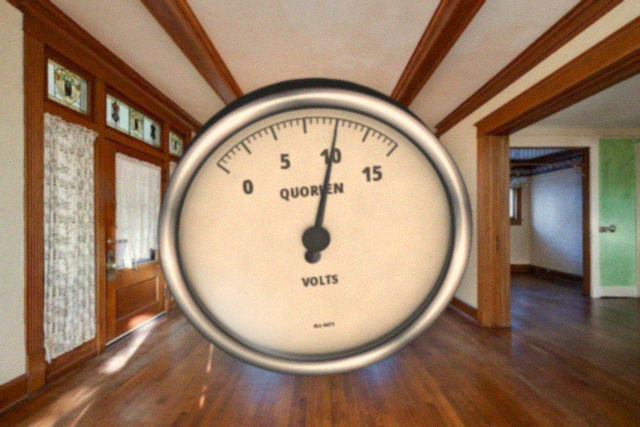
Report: 10V
